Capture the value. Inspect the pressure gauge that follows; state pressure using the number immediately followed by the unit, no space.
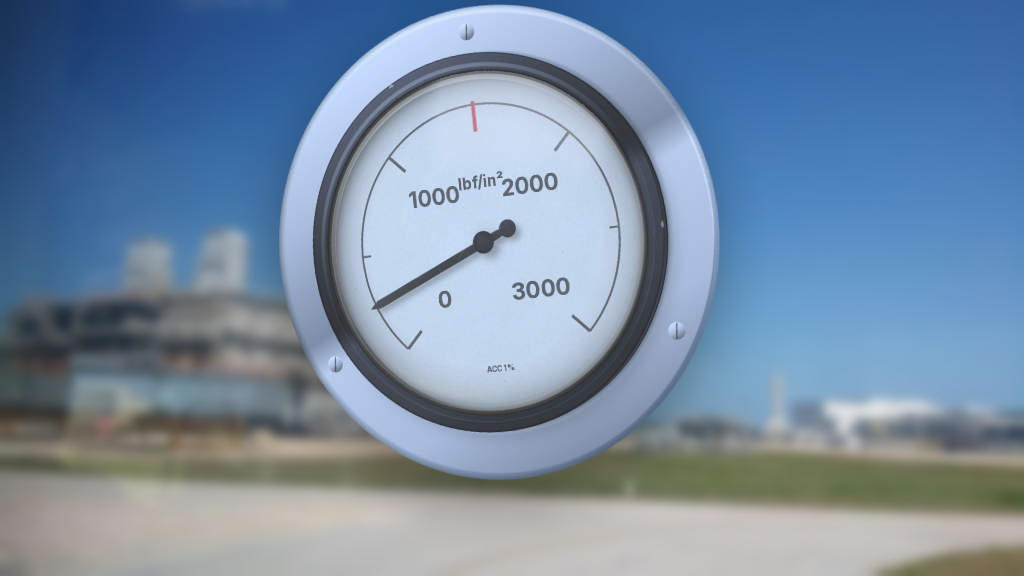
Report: 250psi
